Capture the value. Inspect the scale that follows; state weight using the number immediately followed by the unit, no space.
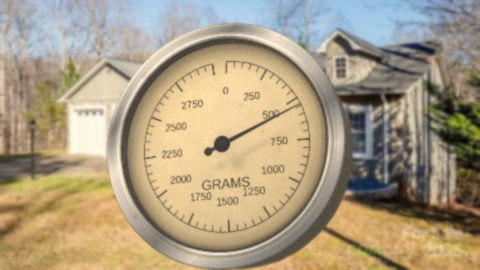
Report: 550g
